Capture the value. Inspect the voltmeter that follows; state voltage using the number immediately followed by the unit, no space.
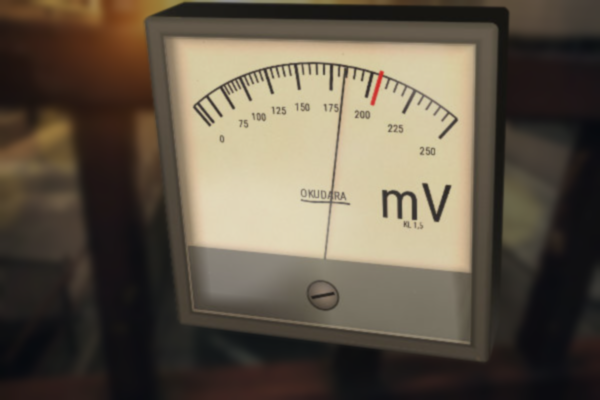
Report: 185mV
